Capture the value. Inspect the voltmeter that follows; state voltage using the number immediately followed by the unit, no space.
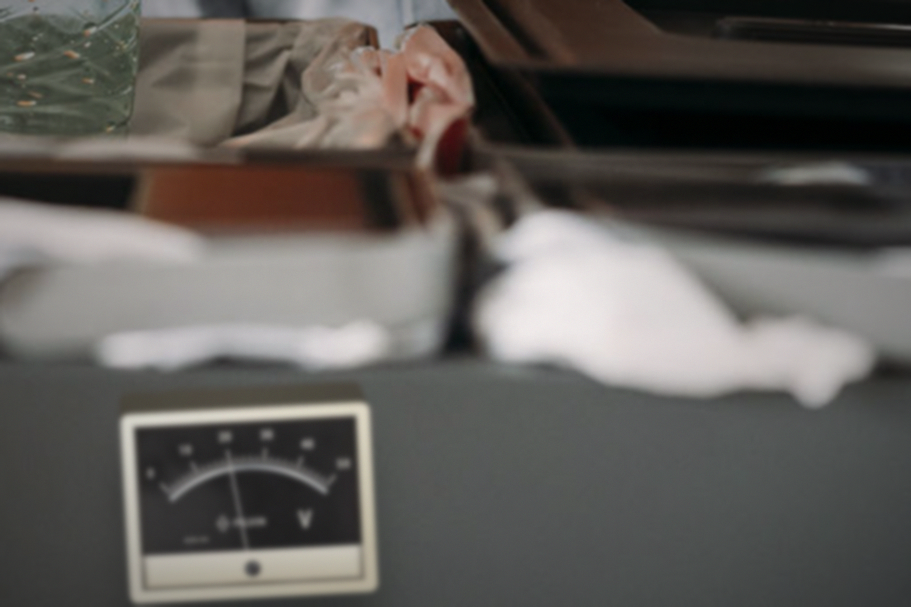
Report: 20V
